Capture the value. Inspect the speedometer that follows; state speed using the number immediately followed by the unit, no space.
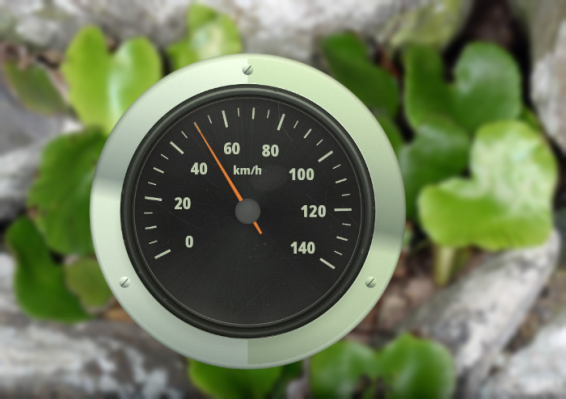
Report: 50km/h
